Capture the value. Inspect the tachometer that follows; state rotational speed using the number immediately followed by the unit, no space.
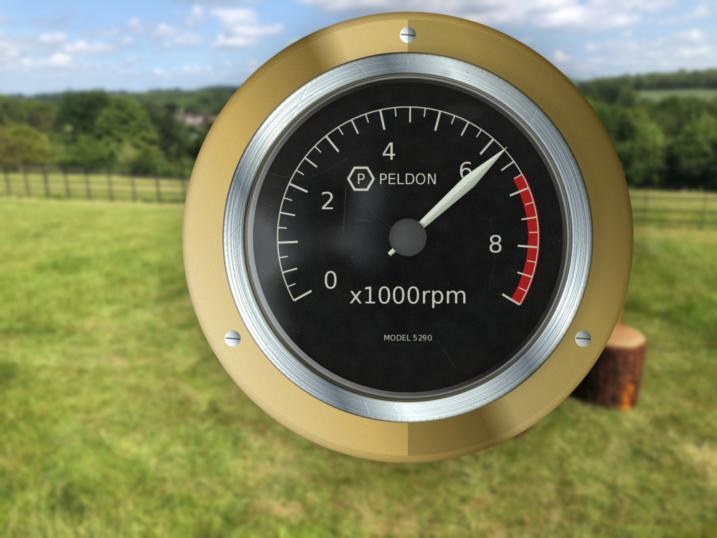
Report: 6250rpm
